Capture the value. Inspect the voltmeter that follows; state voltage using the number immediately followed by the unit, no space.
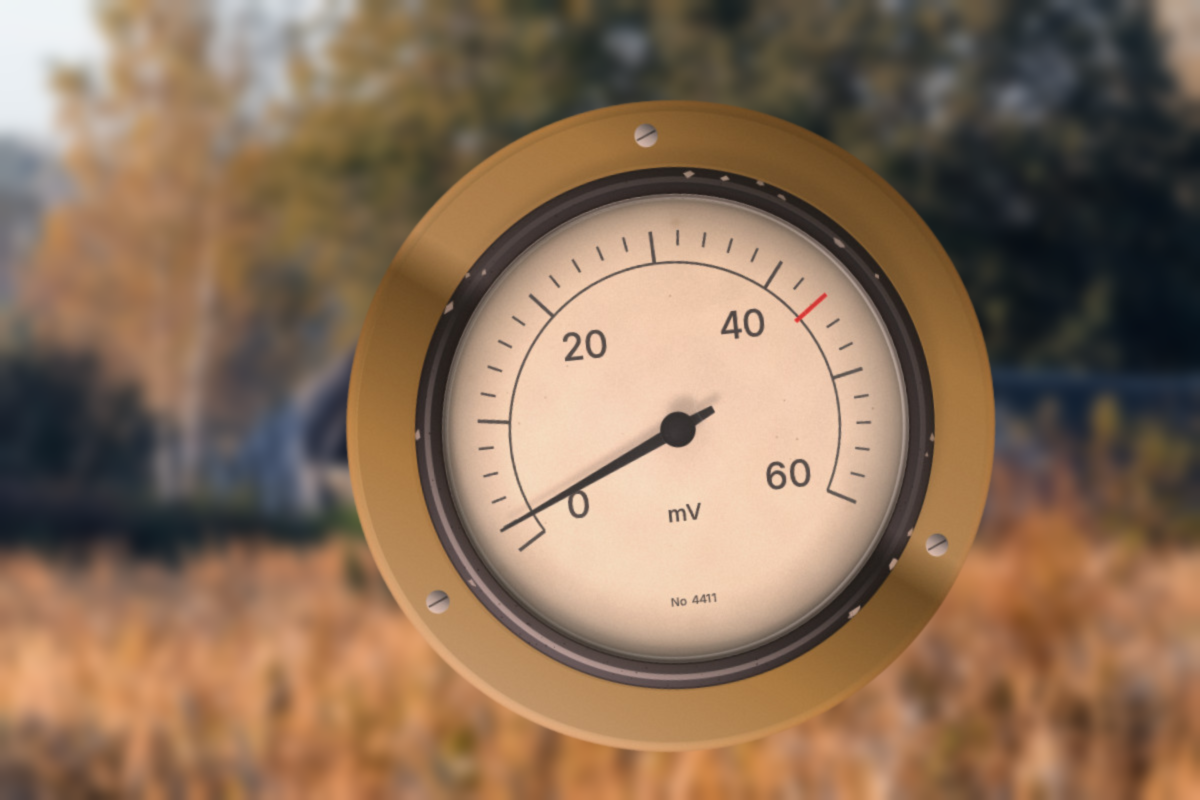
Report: 2mV
